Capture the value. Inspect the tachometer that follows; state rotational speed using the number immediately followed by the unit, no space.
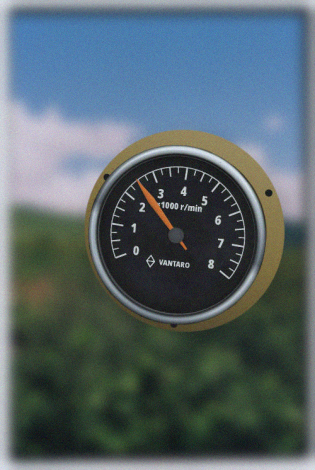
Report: 2500rpm
